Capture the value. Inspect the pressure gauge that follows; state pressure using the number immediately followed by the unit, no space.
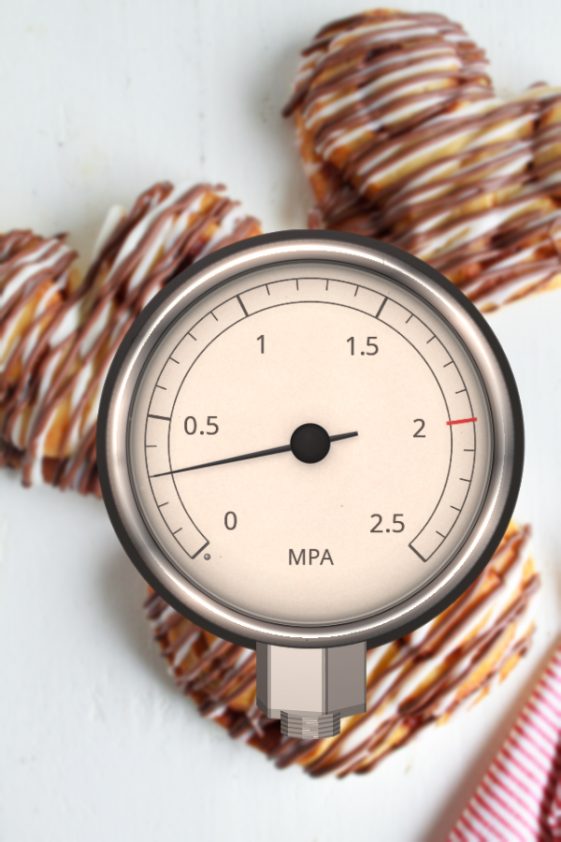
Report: 0.3MPa
